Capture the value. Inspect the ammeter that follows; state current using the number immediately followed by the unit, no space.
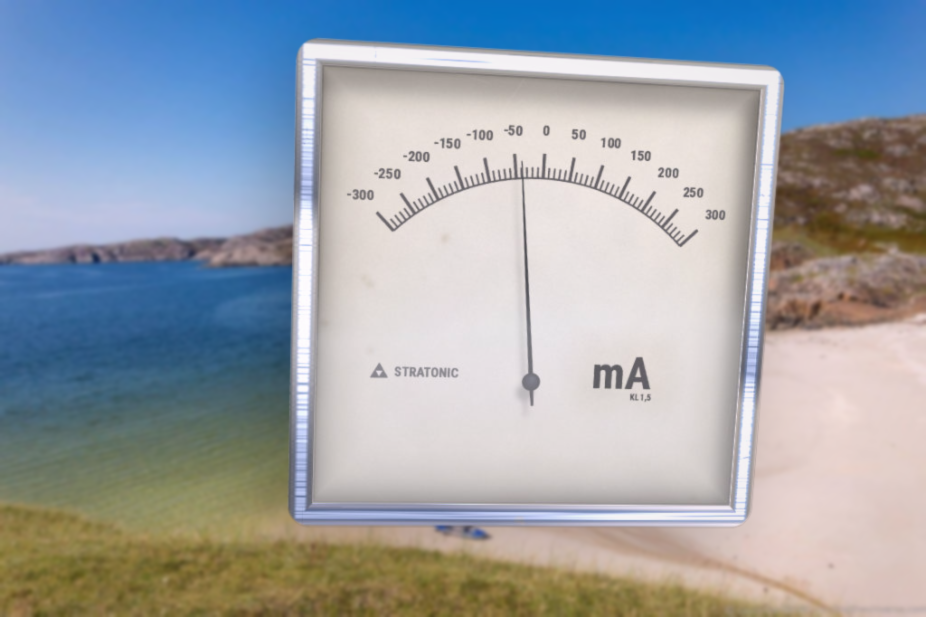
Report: -40mA
